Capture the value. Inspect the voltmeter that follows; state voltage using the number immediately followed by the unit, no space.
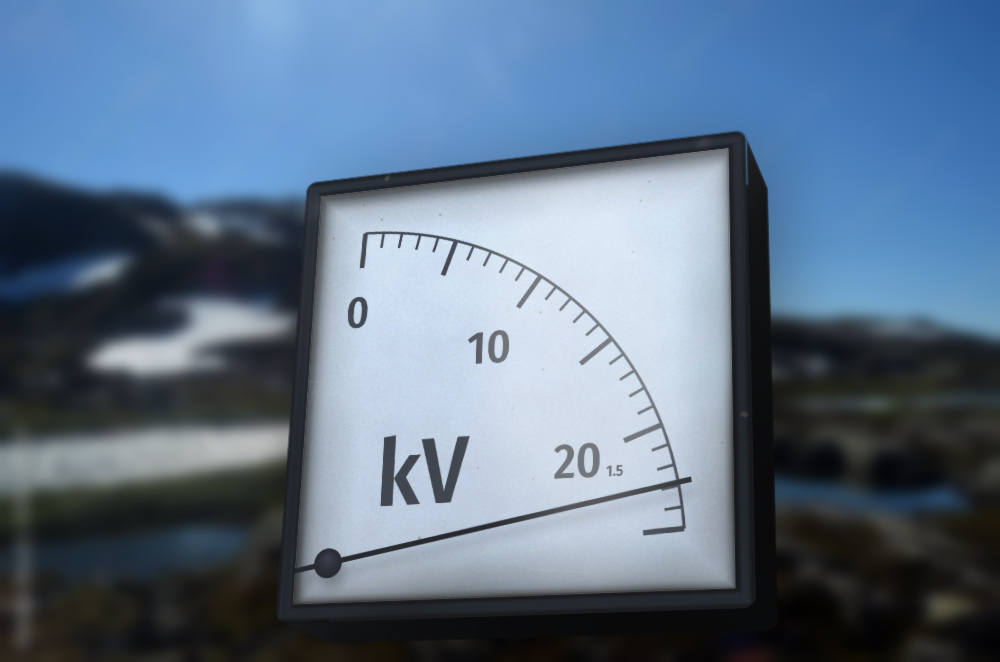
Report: 23kV
